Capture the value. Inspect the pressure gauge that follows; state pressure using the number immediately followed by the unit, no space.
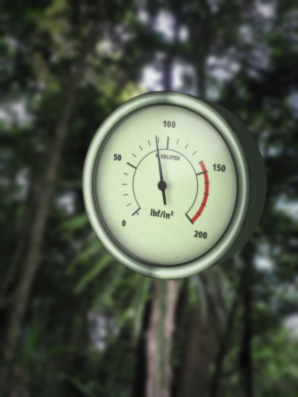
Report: 90psi
